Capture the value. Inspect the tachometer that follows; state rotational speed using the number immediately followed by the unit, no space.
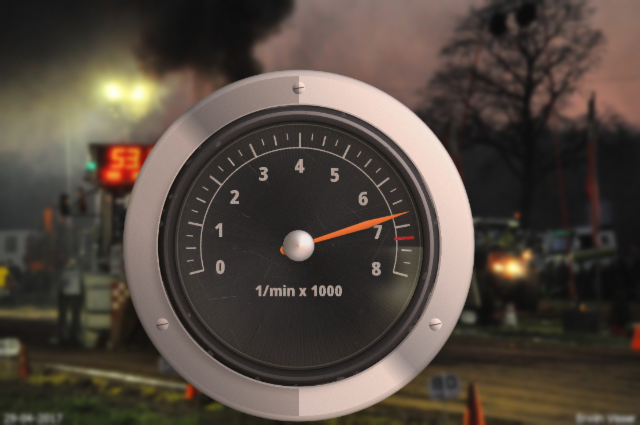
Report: 6750rpm
